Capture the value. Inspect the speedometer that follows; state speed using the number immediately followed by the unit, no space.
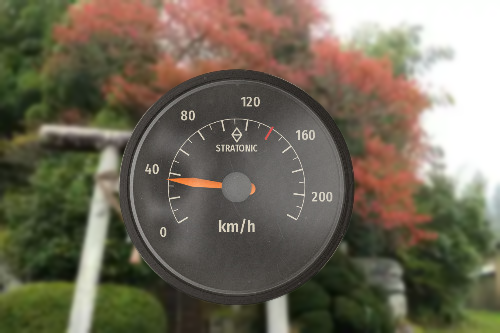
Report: 35km/h
